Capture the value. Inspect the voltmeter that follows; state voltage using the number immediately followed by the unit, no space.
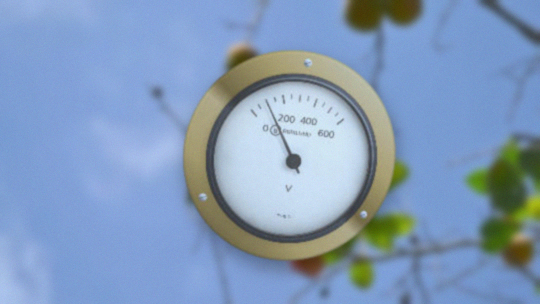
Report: 100V
